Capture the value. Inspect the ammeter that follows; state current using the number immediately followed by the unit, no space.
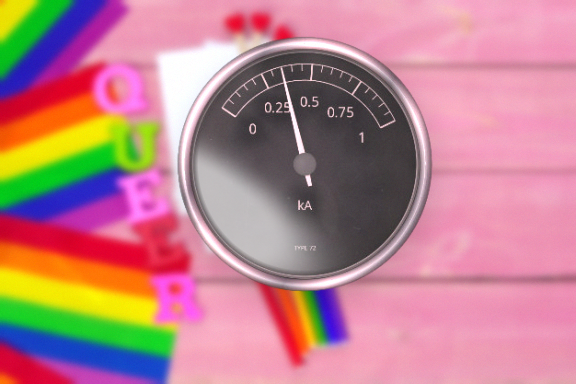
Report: 0.35kA
